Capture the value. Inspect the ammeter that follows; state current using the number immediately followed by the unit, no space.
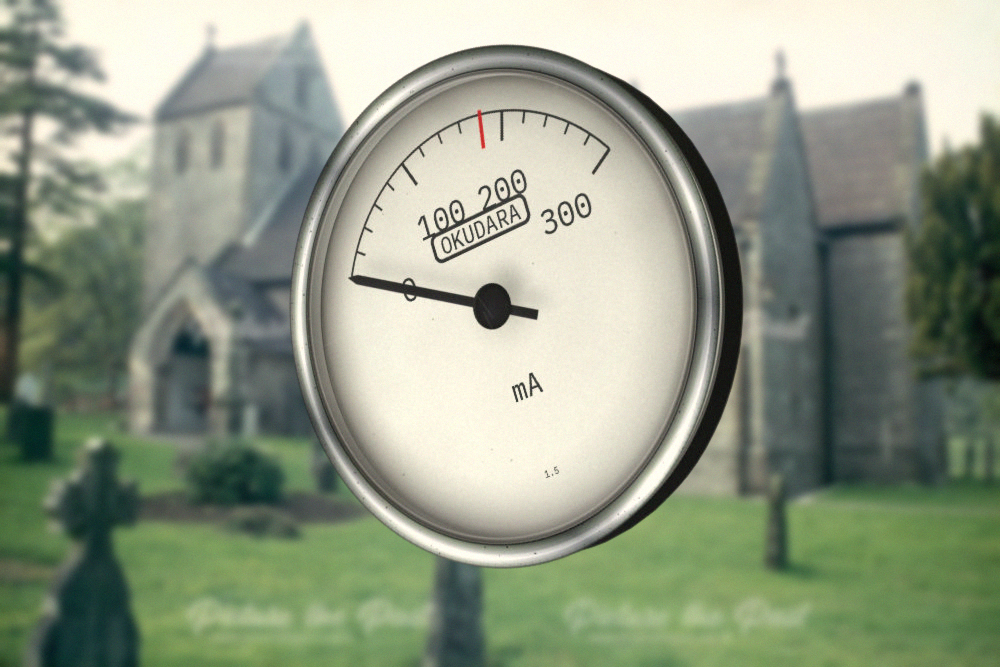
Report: 0mA
